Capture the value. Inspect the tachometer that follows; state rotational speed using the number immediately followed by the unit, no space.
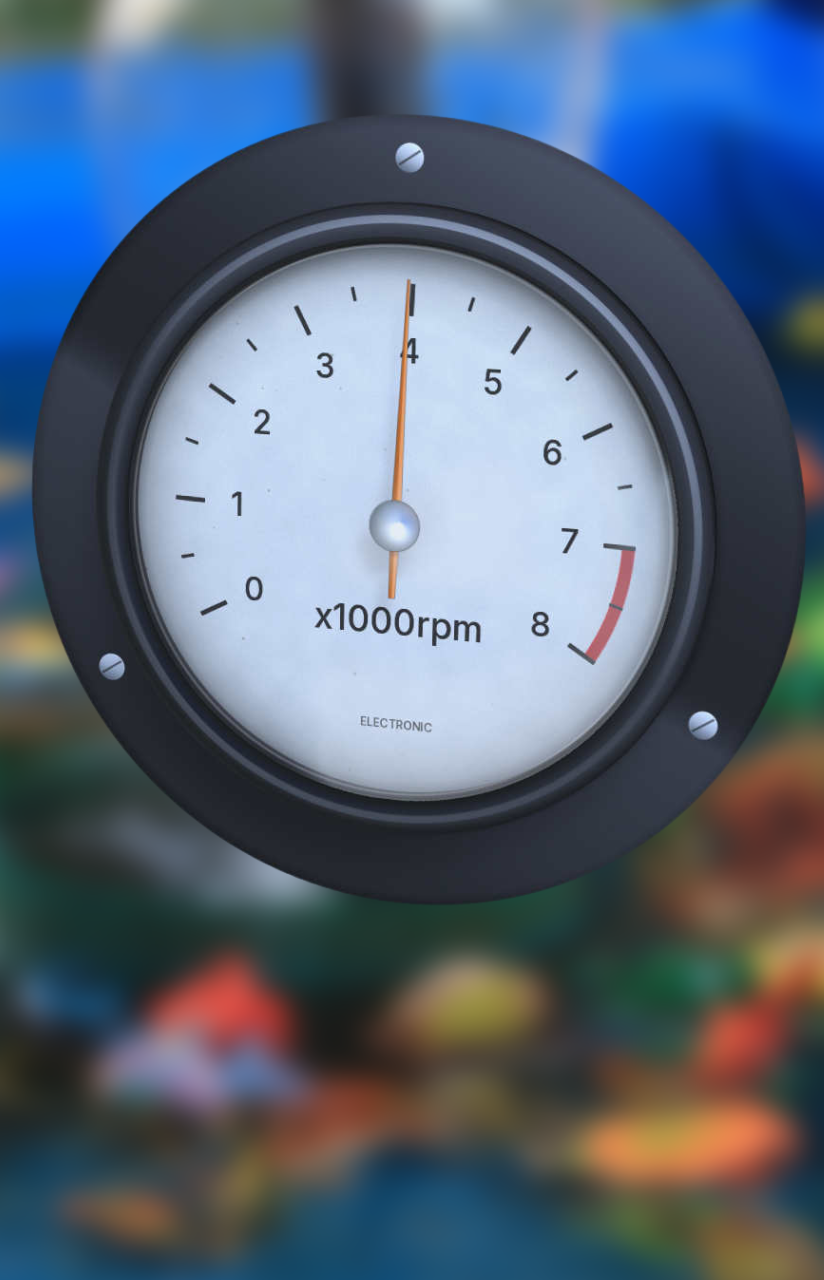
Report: 4000rpm
